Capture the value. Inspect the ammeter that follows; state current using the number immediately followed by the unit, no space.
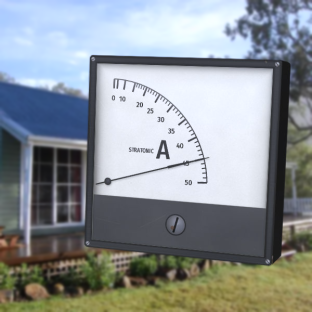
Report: 45A
